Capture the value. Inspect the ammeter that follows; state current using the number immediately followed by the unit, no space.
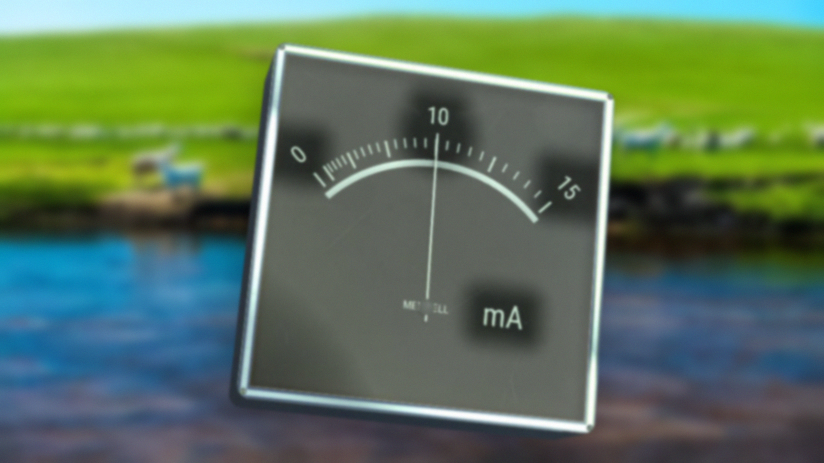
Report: 10mA
